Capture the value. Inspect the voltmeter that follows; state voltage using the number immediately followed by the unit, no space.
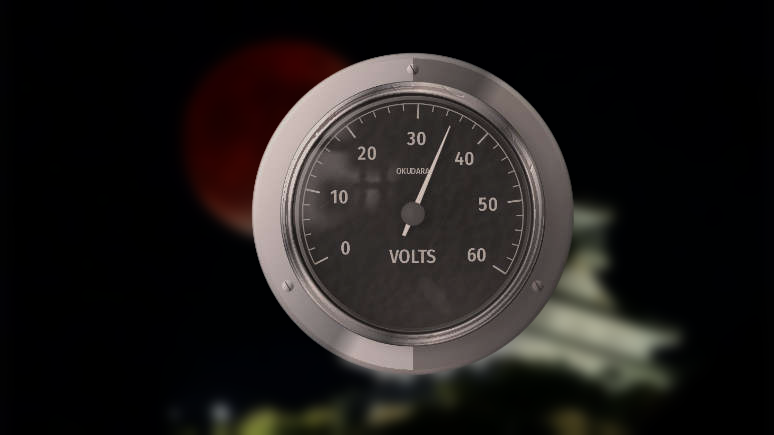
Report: 35V
